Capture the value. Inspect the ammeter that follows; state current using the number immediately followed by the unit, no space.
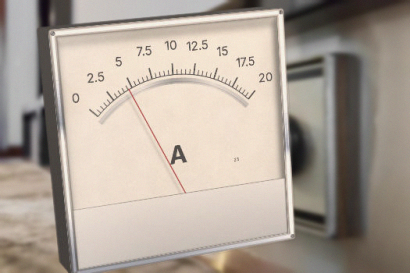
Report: 4.5A
